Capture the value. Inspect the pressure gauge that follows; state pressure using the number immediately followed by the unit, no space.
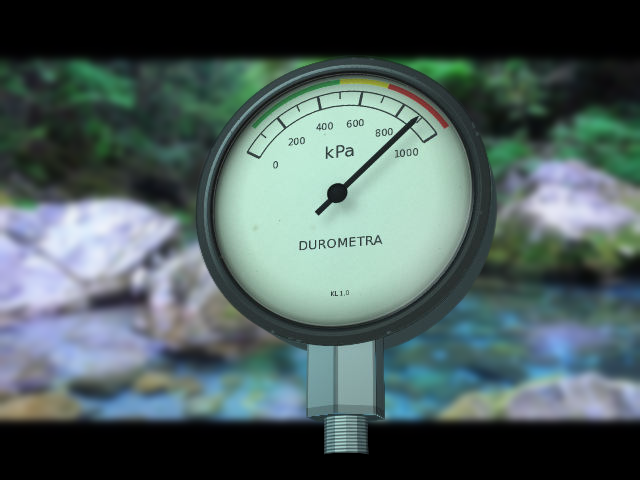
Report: 900kPa
